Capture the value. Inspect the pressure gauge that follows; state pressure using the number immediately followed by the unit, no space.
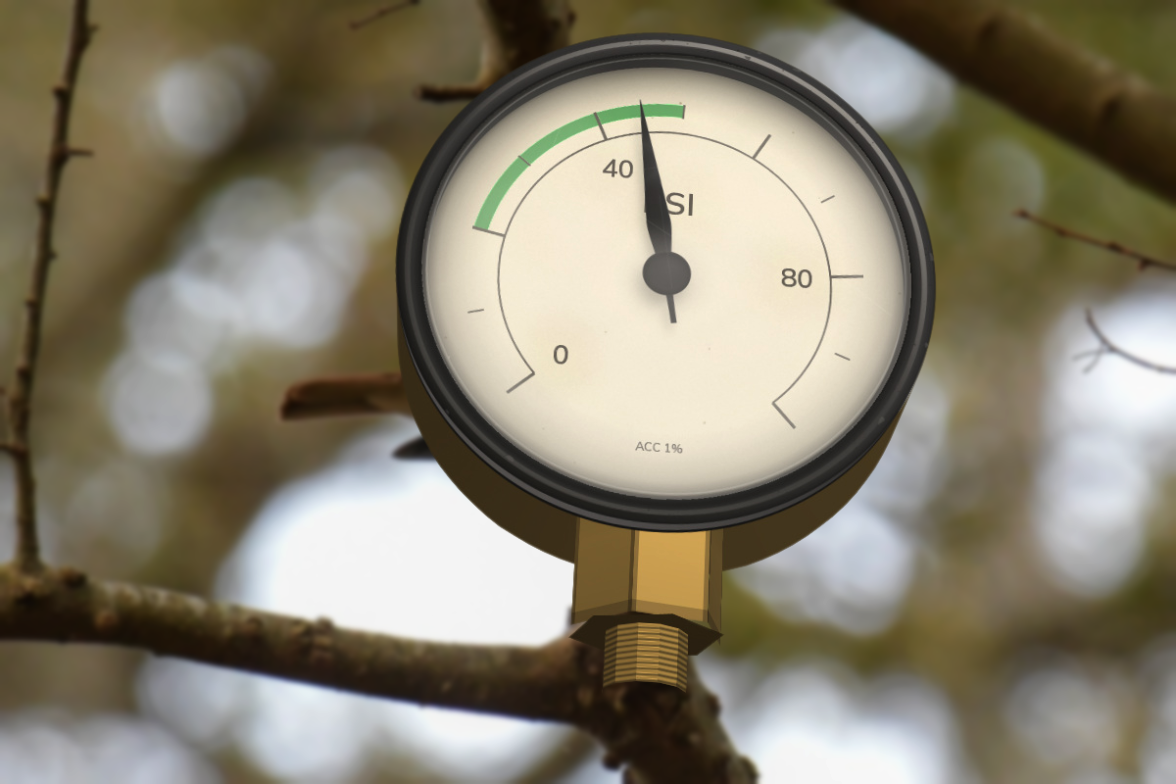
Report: 45psi
